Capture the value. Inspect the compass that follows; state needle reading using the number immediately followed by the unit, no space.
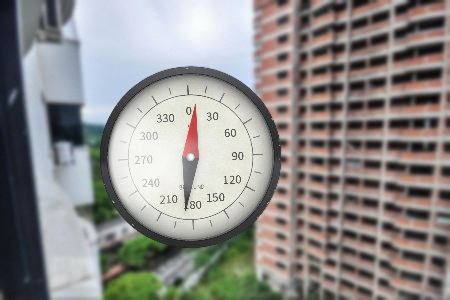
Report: 7.5°
